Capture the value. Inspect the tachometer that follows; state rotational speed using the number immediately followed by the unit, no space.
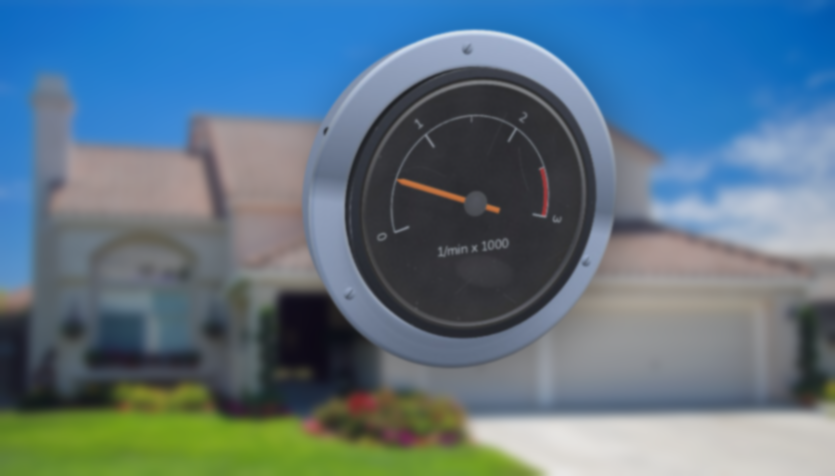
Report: 500rpm
